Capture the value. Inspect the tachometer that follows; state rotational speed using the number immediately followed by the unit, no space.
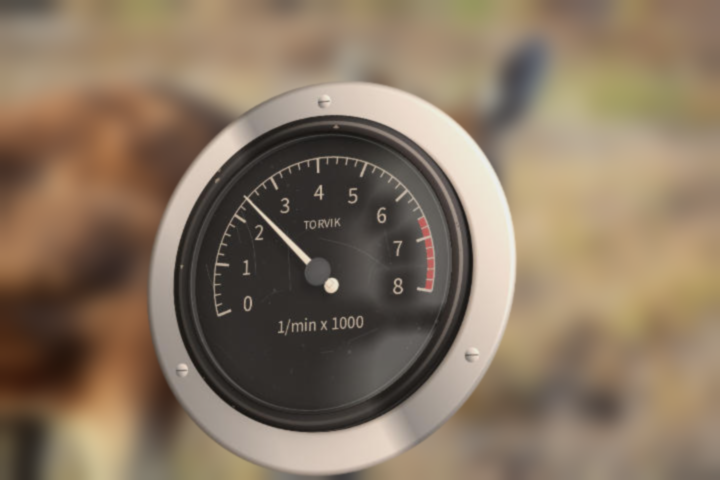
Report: 2400rpm
